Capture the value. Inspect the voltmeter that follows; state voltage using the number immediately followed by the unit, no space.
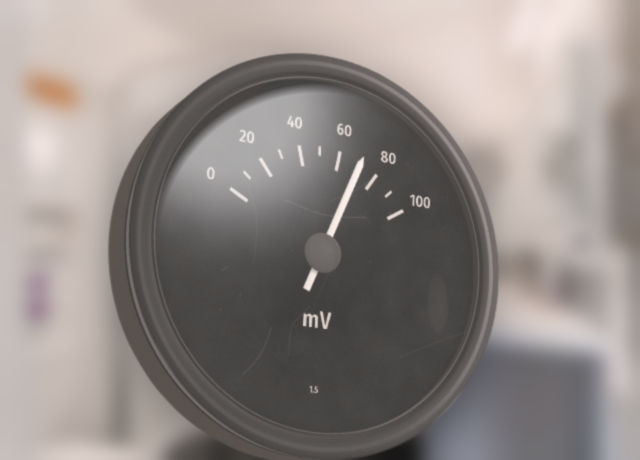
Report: 70mV
